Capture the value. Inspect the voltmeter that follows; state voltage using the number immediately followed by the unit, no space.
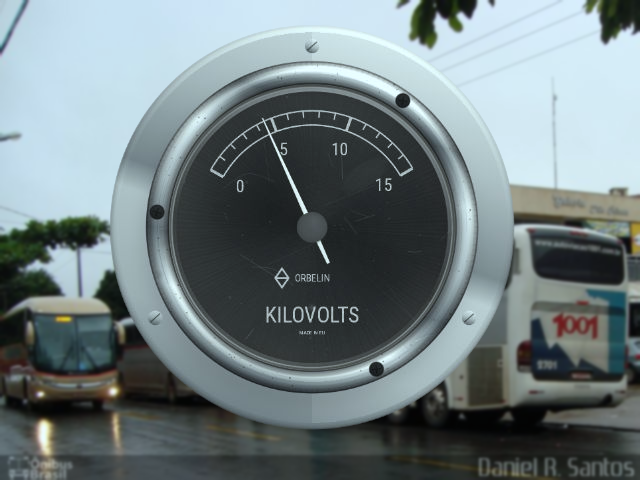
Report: 4.5kV
